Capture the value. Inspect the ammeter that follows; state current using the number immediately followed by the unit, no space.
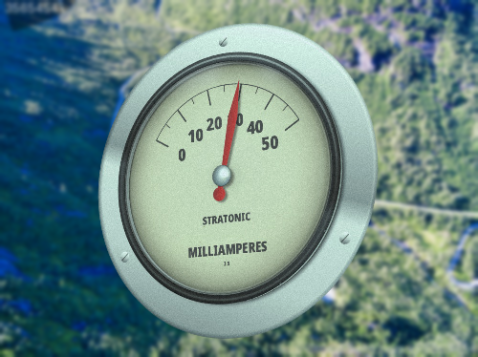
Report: 30mA
